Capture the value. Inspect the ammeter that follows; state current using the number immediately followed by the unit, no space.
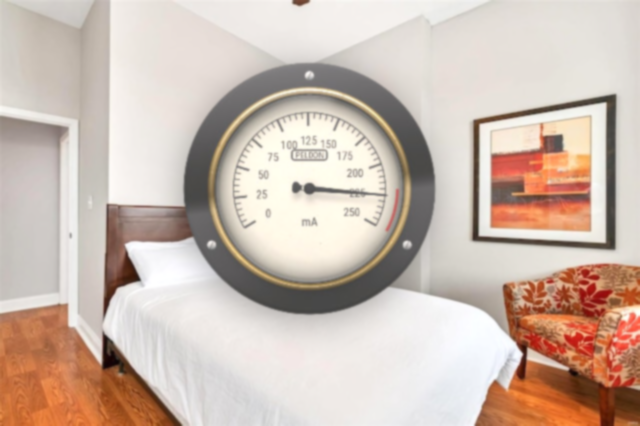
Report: 225mA
